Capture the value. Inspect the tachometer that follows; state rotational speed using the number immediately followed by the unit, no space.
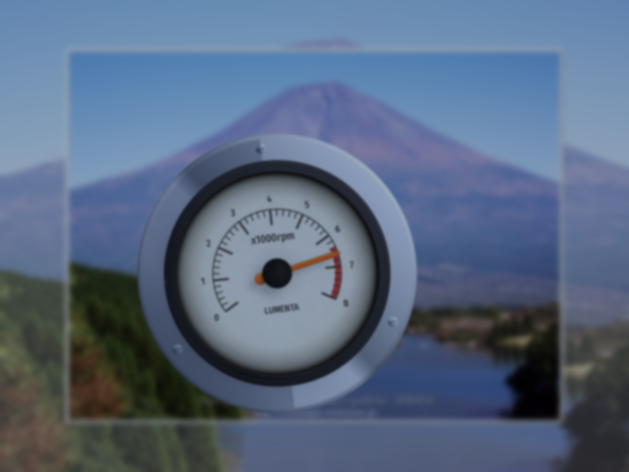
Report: 6600rpm
